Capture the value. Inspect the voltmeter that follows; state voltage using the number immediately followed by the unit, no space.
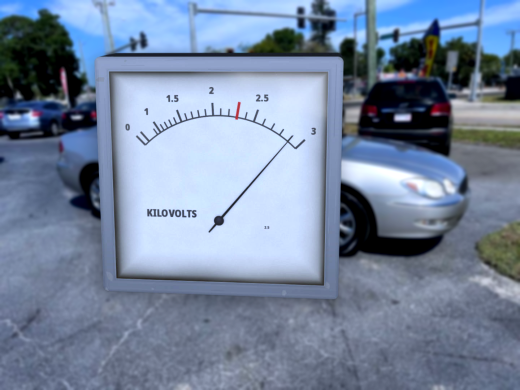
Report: 2.9kV
